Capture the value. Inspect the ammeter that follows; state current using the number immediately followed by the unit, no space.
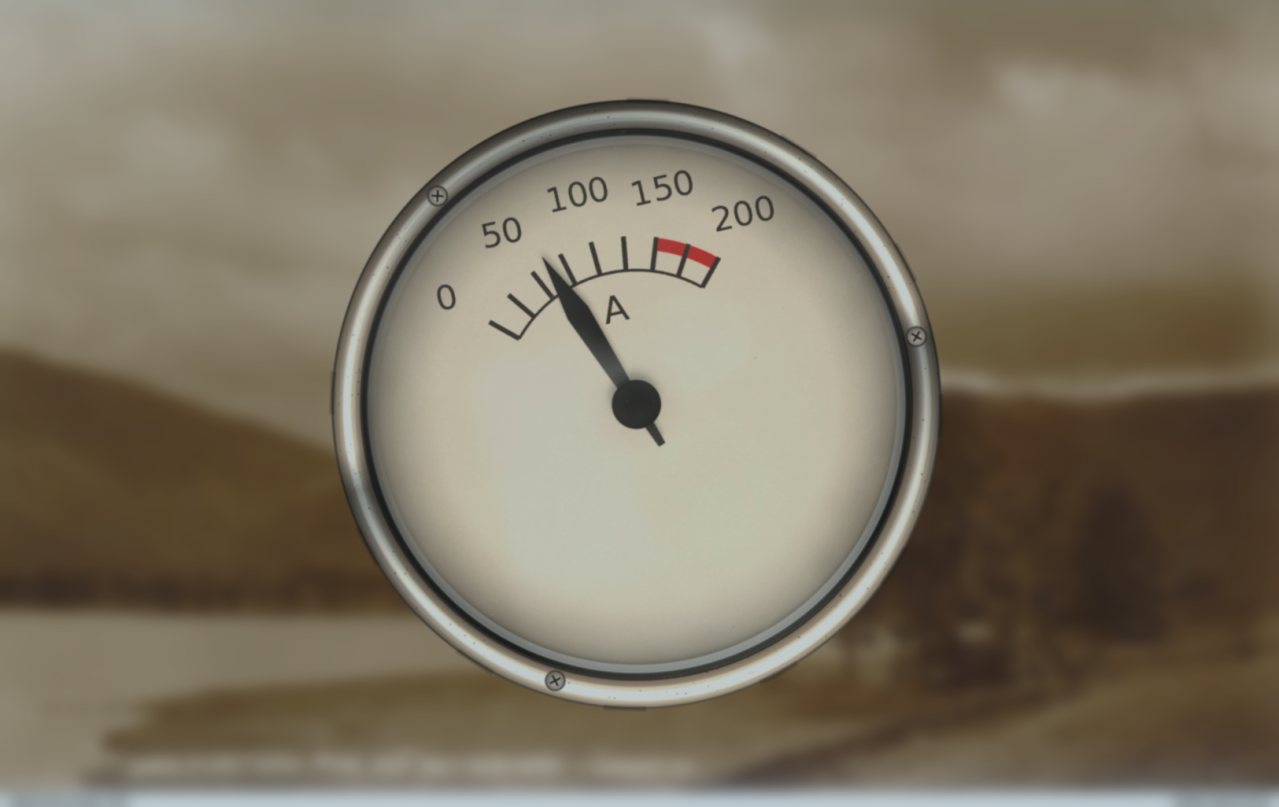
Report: 62.5A
